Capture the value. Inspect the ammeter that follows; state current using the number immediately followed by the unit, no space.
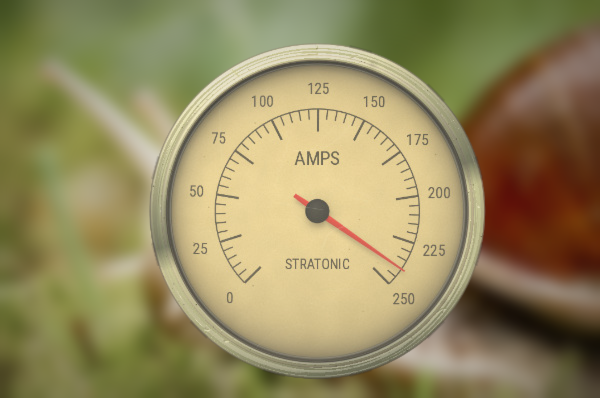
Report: 240A
